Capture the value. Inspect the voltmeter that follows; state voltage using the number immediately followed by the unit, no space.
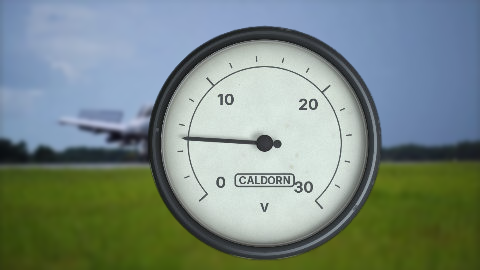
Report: 5V
